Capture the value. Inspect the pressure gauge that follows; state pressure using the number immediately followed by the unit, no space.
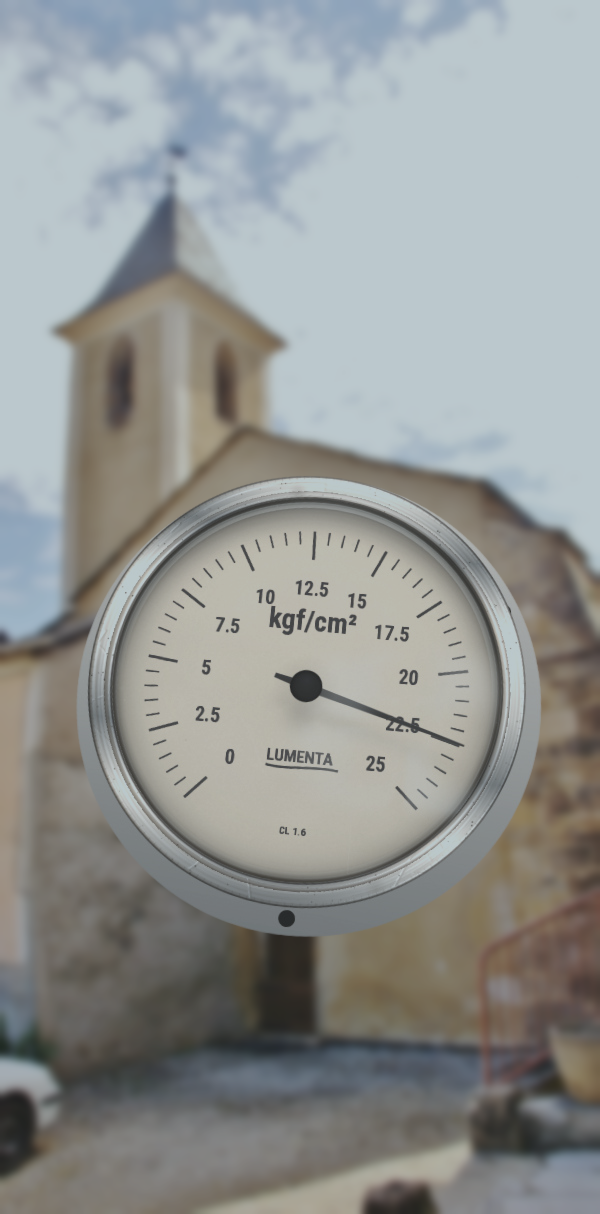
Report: 22.5kg/cm²
